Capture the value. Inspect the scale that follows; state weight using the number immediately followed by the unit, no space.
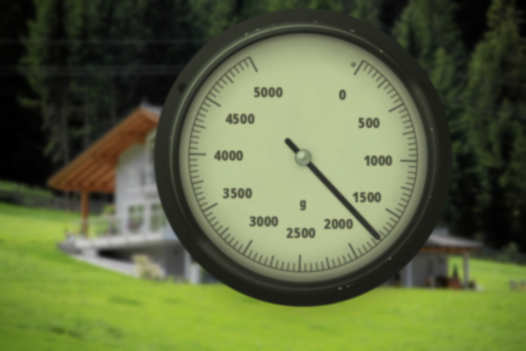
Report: 1750g
